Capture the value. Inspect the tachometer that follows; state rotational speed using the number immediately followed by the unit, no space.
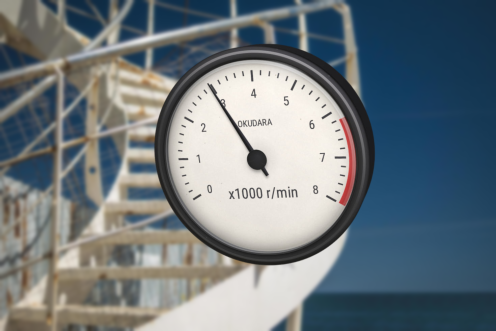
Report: 3000rpm
